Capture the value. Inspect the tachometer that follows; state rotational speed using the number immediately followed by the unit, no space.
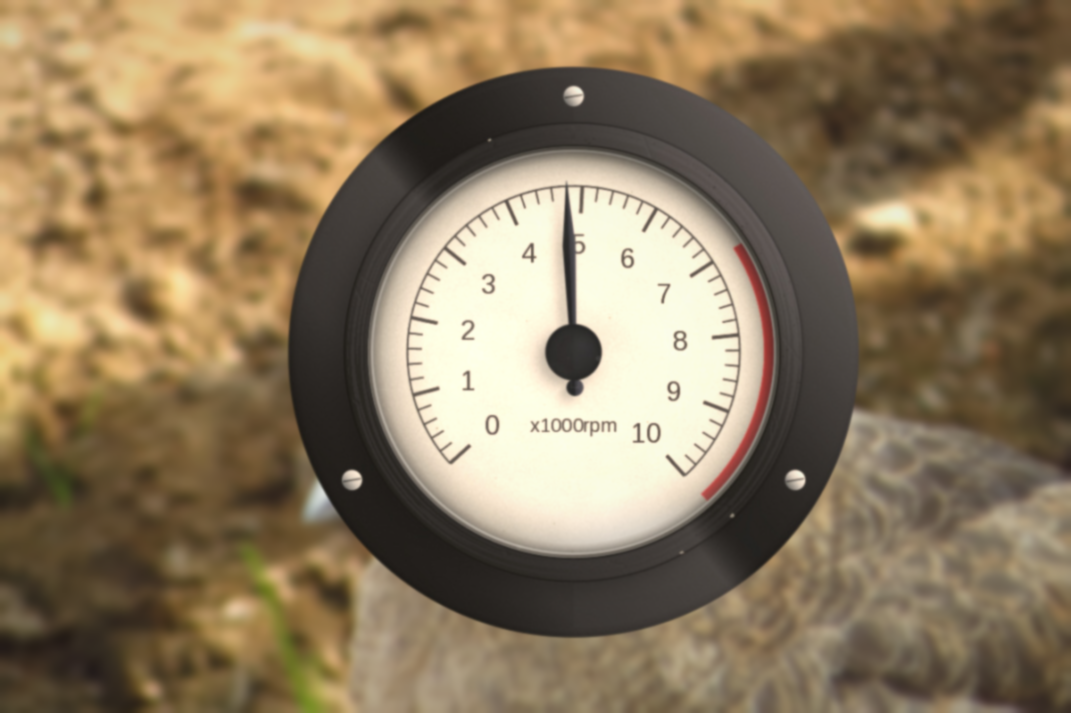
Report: 4800rpm
